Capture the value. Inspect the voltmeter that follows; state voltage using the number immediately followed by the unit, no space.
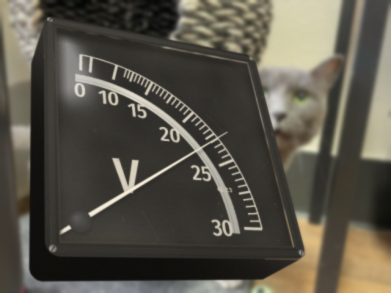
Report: 23V
